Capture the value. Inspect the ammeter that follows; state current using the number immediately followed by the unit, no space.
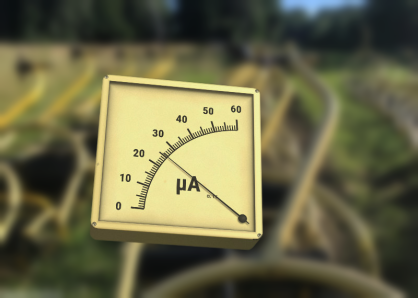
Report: 25µA
